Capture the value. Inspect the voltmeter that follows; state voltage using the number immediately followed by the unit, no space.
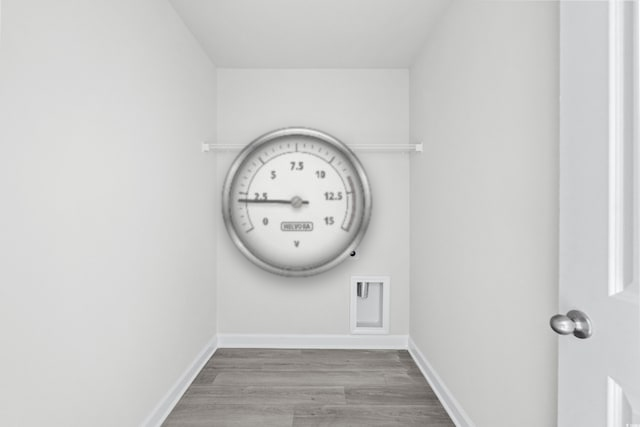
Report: 2V
